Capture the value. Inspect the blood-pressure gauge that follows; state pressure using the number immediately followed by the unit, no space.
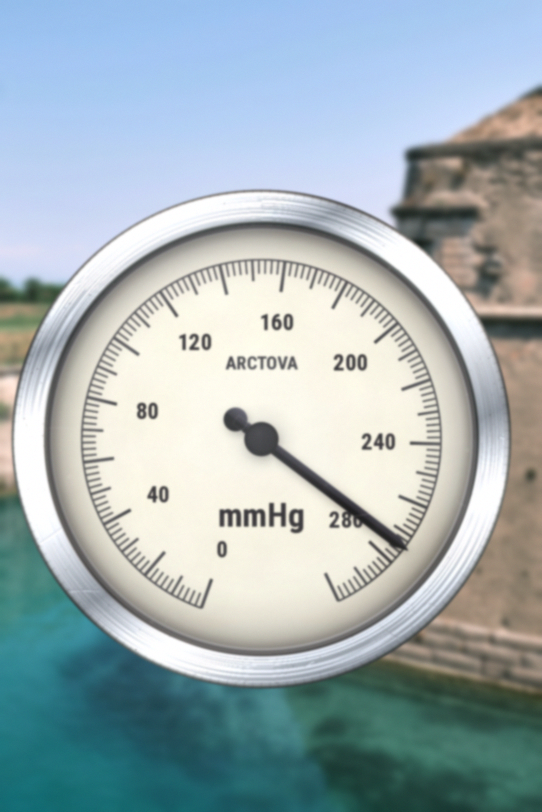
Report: 274mmHg
